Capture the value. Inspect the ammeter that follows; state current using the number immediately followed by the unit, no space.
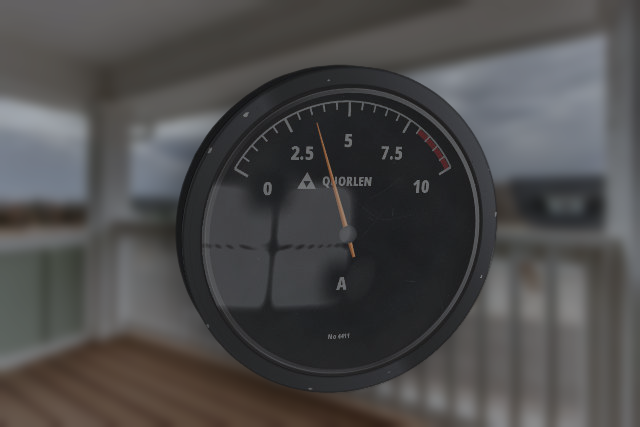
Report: 3.5A
